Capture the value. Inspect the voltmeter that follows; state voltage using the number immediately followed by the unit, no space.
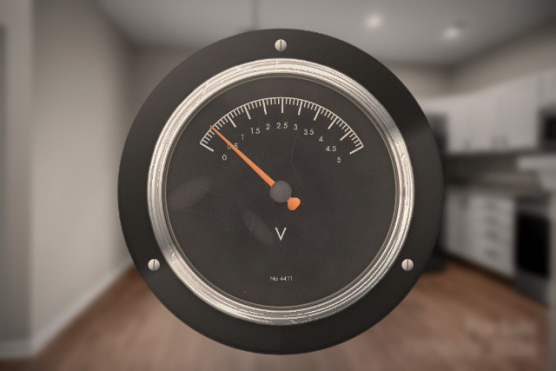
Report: 0.5V
